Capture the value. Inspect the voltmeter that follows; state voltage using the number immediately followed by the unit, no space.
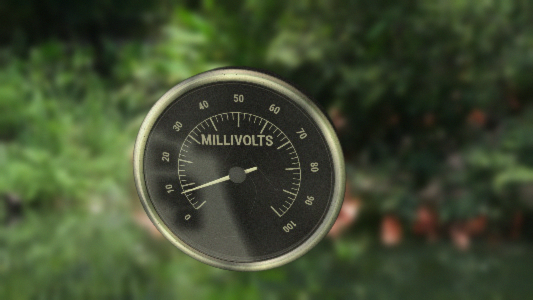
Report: 8mV
